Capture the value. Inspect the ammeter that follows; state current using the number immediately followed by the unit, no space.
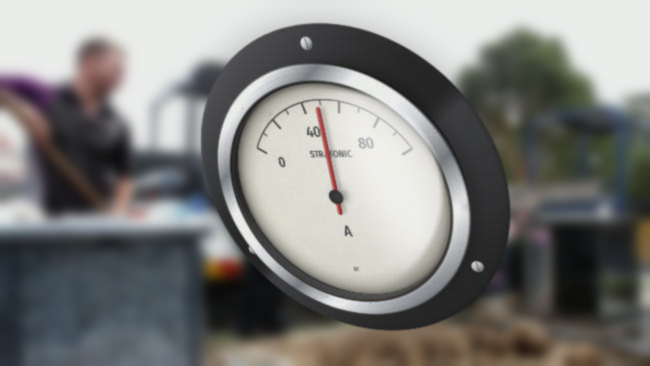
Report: 50A
